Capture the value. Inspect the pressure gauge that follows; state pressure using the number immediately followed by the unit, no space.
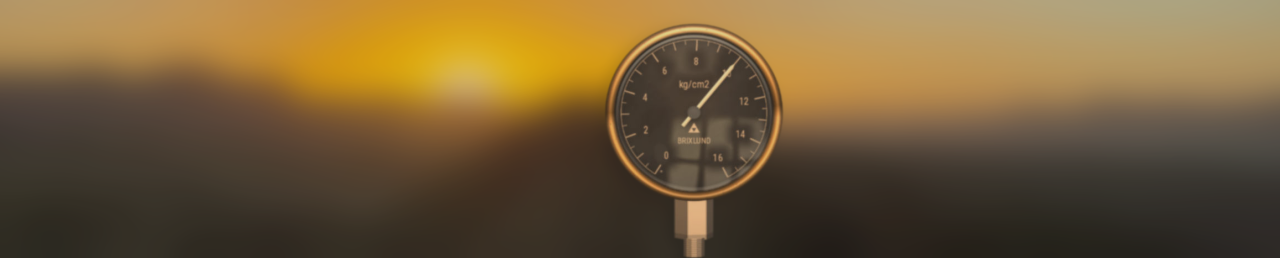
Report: 10kg/cm²
